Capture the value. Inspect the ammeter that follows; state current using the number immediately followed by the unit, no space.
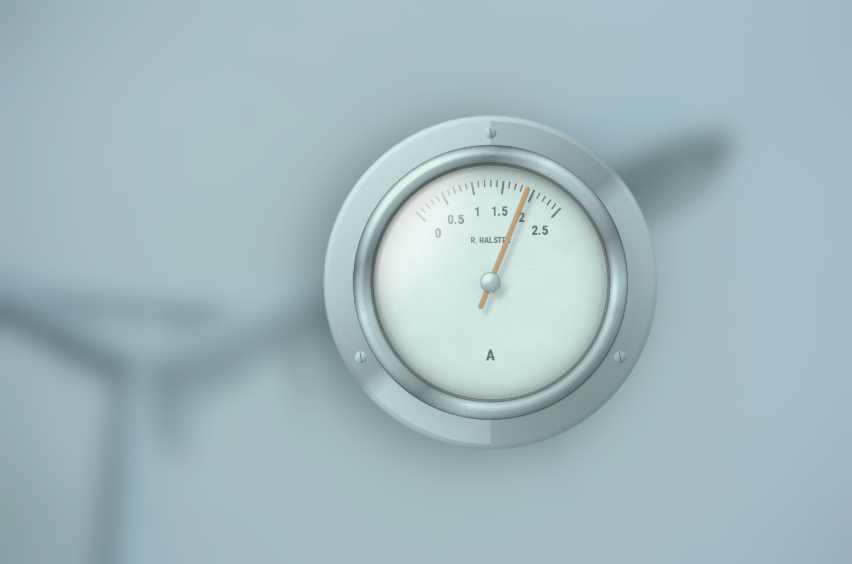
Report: 1.9A
